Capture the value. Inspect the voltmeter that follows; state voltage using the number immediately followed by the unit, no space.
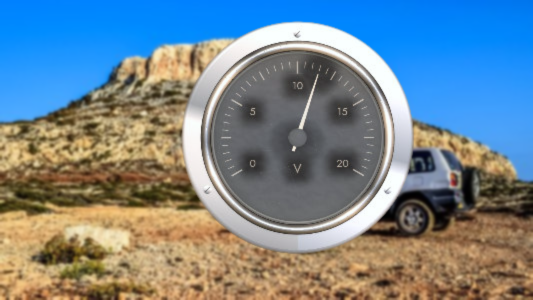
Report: 11.5V
